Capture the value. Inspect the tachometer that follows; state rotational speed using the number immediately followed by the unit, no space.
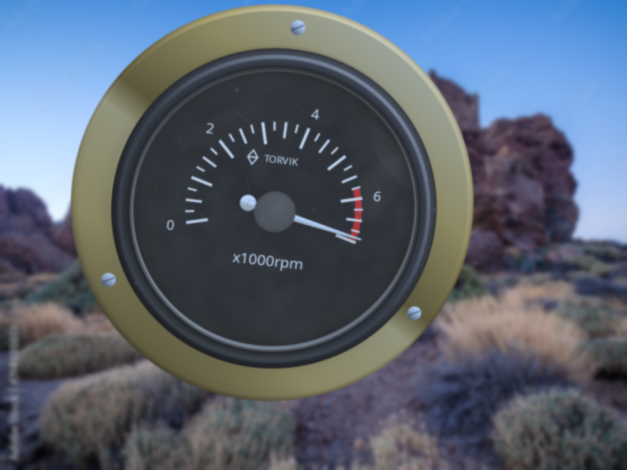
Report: 6875rpm
